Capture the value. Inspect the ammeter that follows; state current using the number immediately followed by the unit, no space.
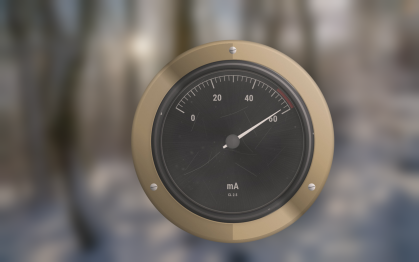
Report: 58mA
